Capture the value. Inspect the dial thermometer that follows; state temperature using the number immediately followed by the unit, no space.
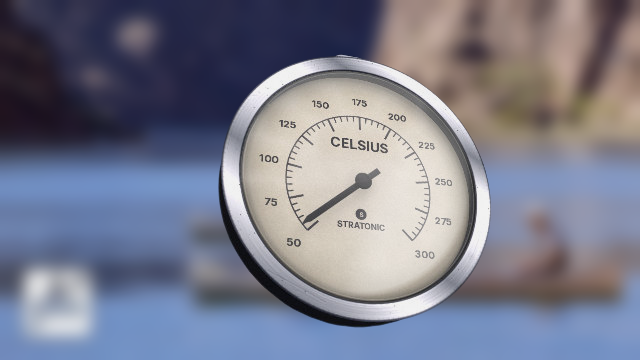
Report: 55°C
